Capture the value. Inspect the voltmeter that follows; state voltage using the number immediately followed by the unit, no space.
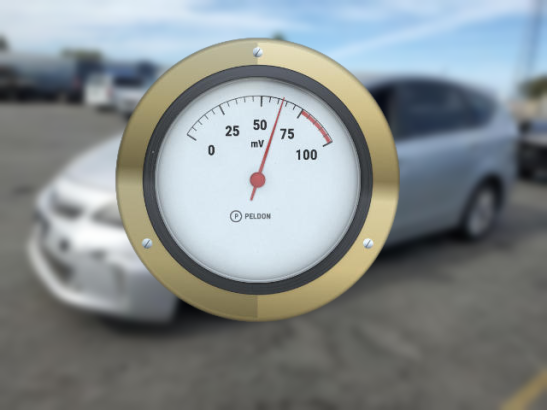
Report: 62.5mV
